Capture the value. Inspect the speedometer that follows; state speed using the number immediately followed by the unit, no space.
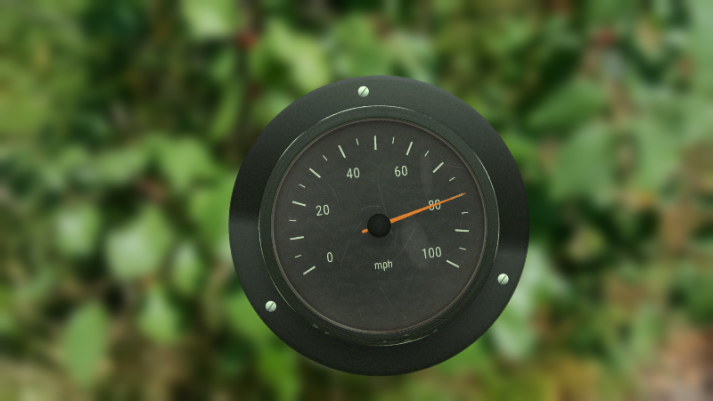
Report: 80mph
